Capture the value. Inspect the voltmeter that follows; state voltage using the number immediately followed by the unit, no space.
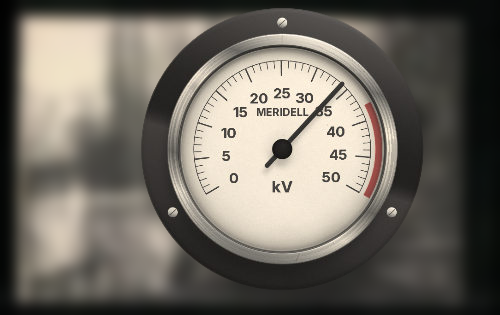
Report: 34kV
